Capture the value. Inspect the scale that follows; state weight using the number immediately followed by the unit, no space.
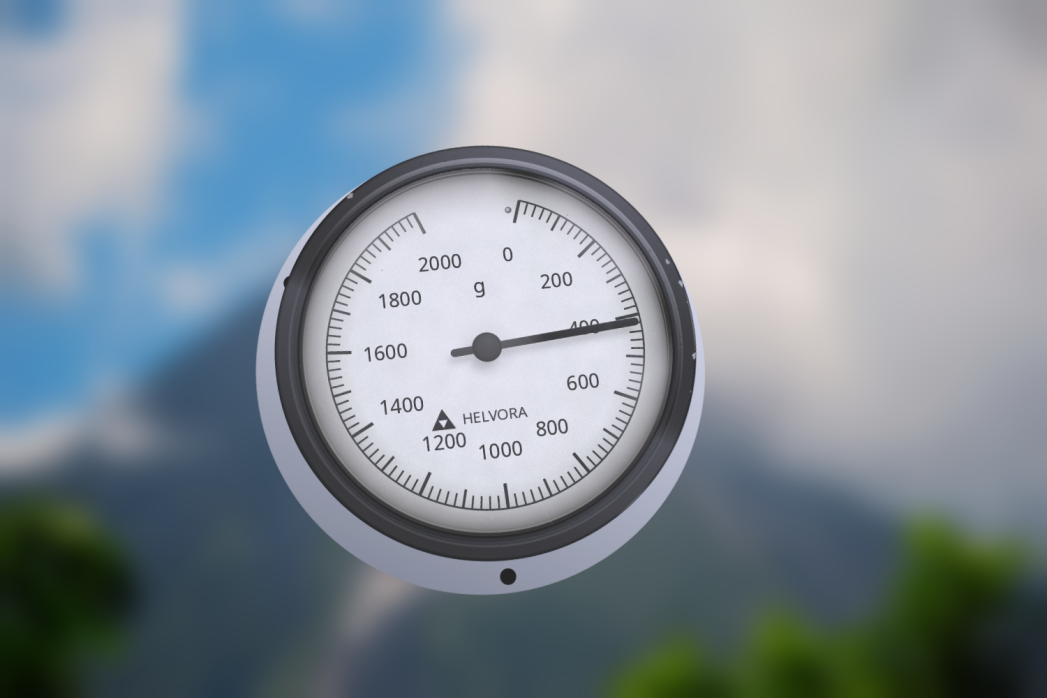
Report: 420g
